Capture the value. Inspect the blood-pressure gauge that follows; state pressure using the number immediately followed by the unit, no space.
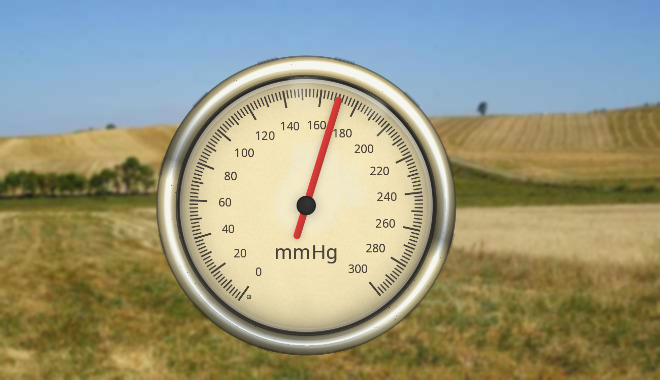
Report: 170mmHg
